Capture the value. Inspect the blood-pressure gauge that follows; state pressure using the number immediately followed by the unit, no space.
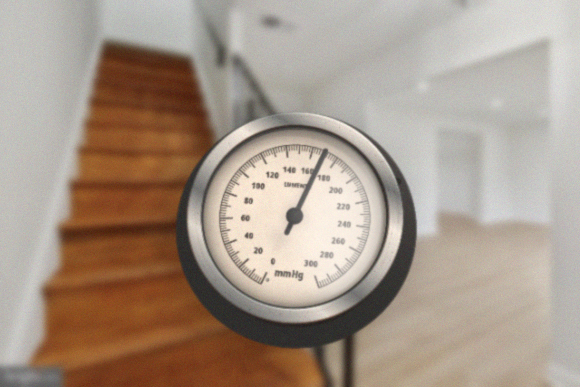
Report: 170mmHg
